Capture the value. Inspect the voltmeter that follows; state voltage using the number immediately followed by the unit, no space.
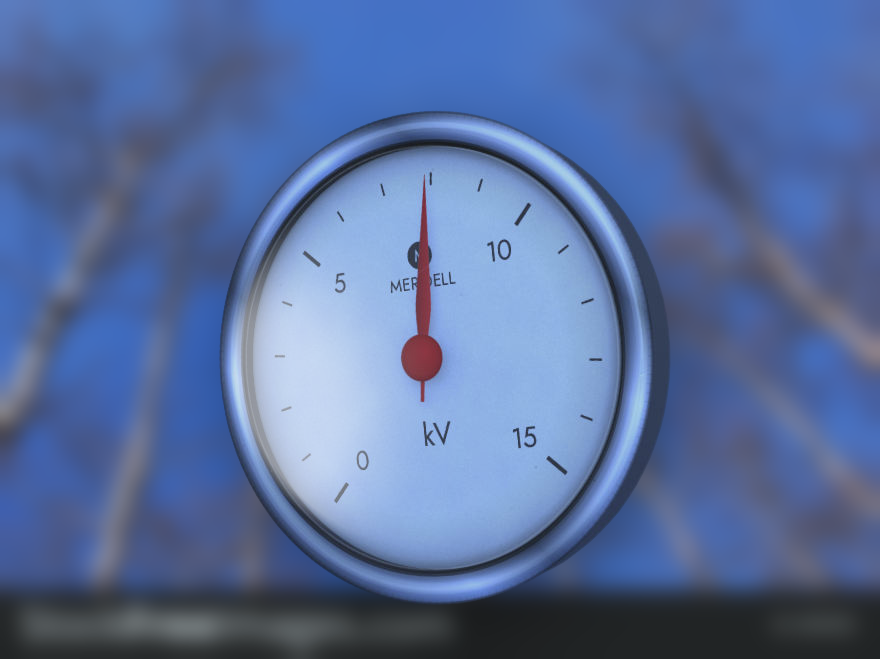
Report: 8kV
